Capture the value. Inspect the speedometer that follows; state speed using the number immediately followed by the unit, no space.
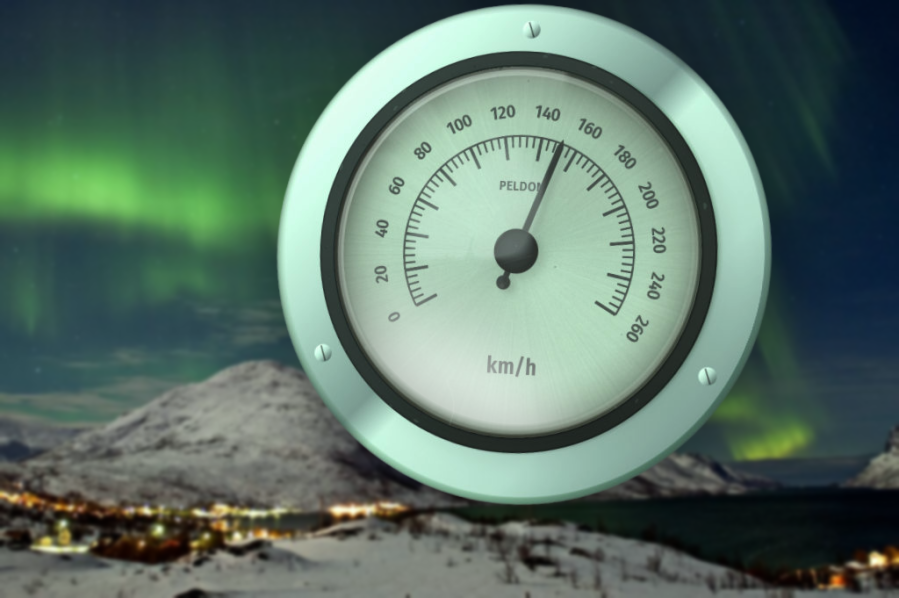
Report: 152km/h
